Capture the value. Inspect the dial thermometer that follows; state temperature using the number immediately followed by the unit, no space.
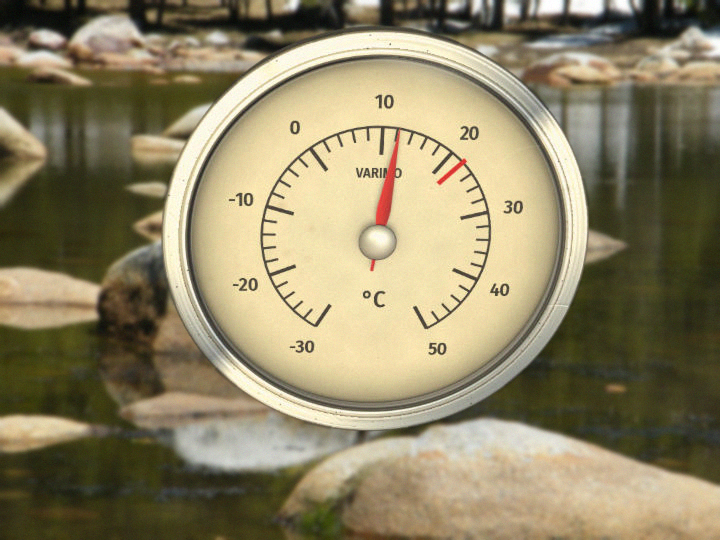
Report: 12°C
